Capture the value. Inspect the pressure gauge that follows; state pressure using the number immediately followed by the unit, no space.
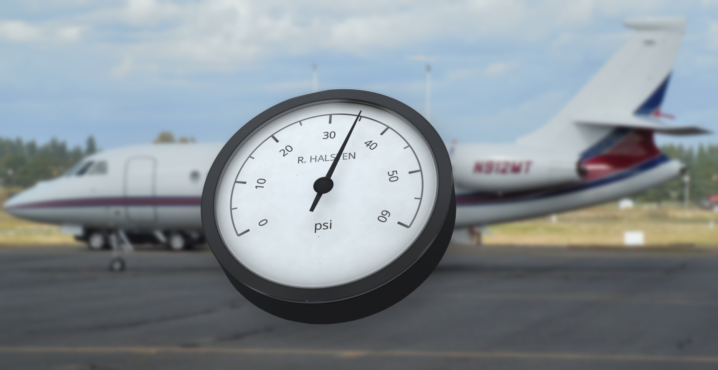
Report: 35psi
